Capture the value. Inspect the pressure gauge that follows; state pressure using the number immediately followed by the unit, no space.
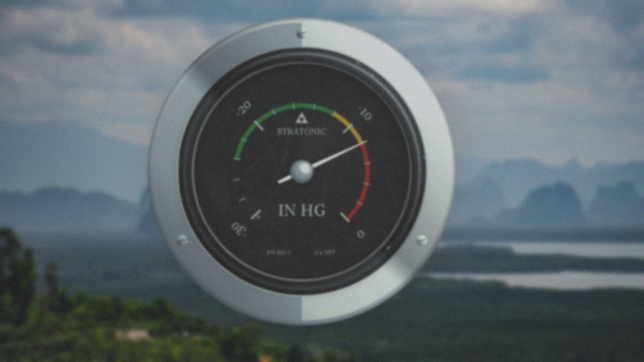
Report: -8inHg
